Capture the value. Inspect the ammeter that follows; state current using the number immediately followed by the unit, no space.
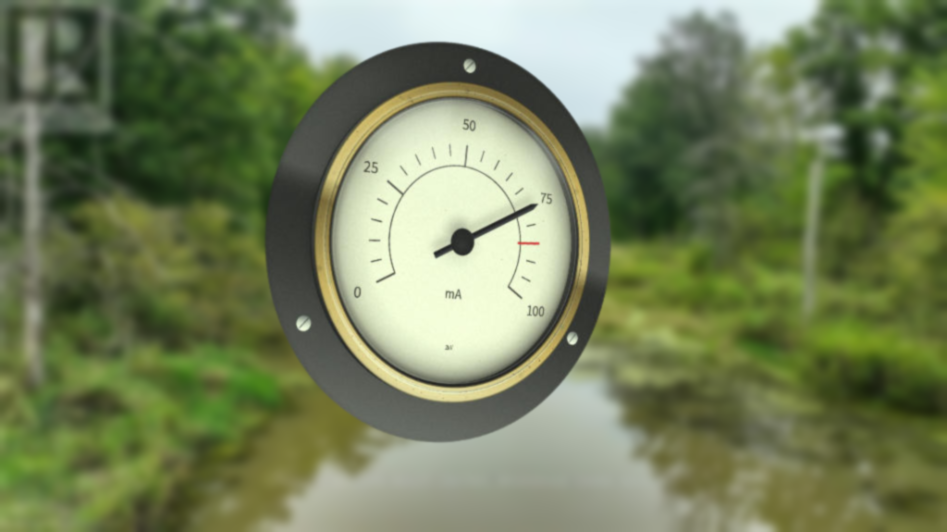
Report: 75mA
